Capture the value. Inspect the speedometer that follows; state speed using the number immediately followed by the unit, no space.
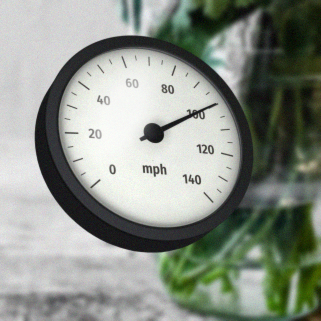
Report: 100mph
